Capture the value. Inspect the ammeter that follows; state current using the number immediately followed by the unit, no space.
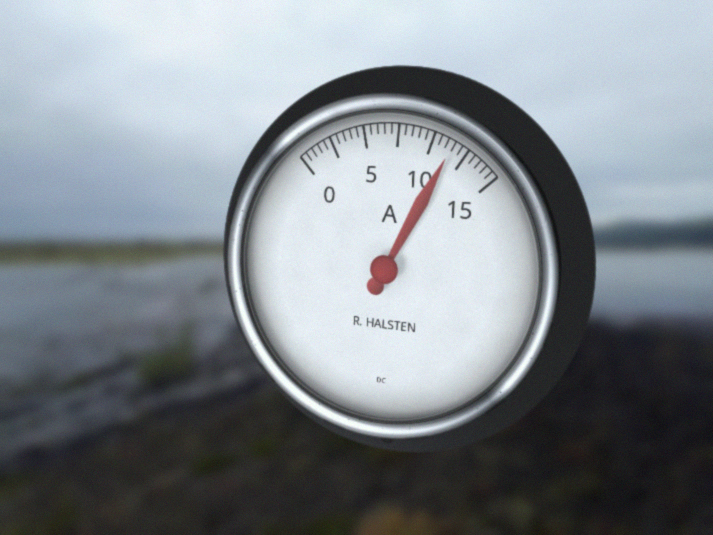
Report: 11.5A
